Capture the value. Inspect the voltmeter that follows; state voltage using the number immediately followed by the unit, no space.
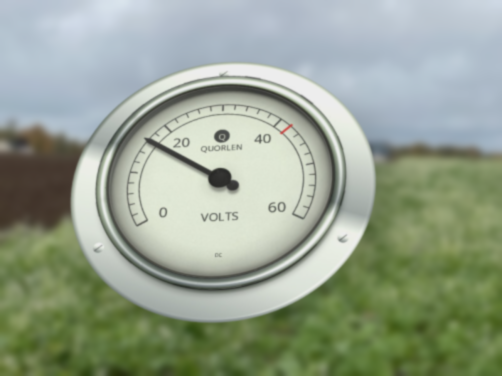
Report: 16V
